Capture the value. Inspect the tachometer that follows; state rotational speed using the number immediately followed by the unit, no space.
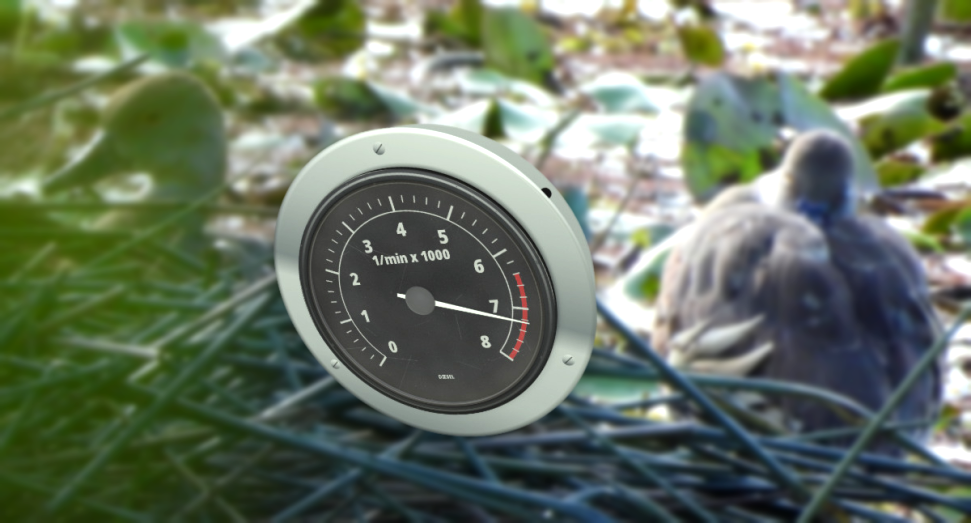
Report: 7200rpm
